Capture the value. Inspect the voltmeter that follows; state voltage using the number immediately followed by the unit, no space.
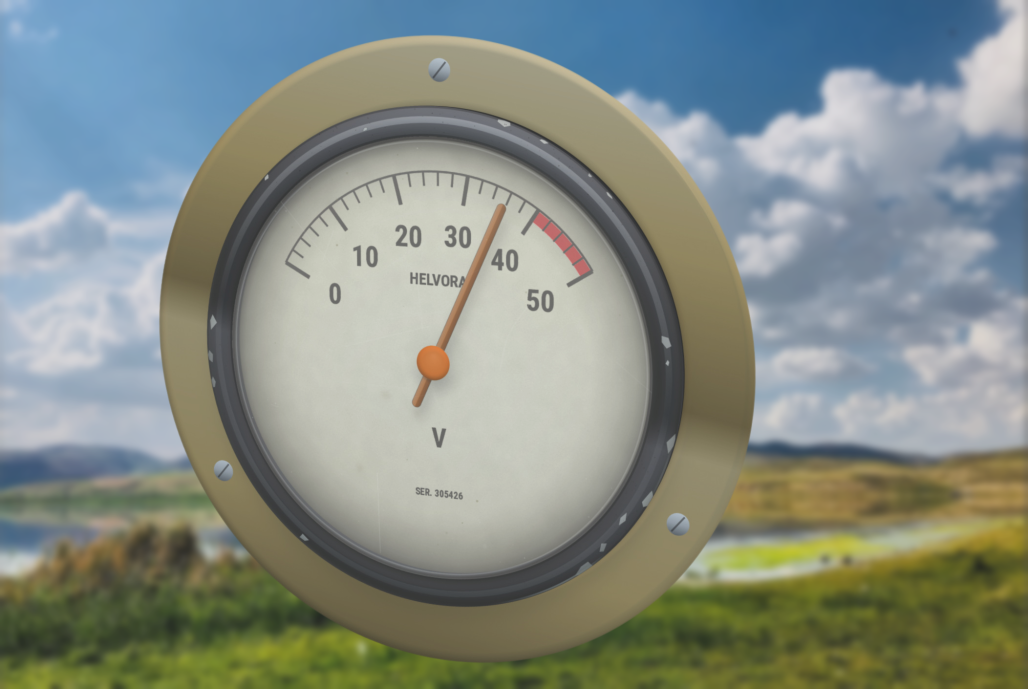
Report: 36V
